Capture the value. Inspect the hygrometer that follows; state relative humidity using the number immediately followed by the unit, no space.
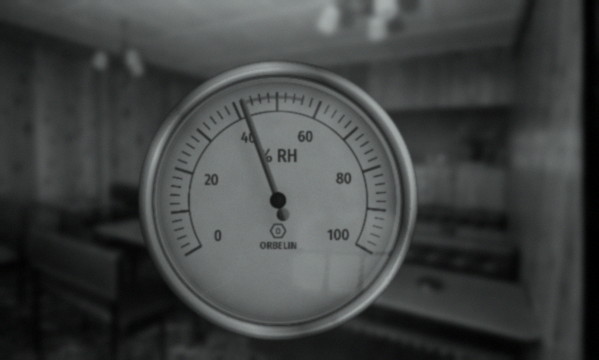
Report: 42%
